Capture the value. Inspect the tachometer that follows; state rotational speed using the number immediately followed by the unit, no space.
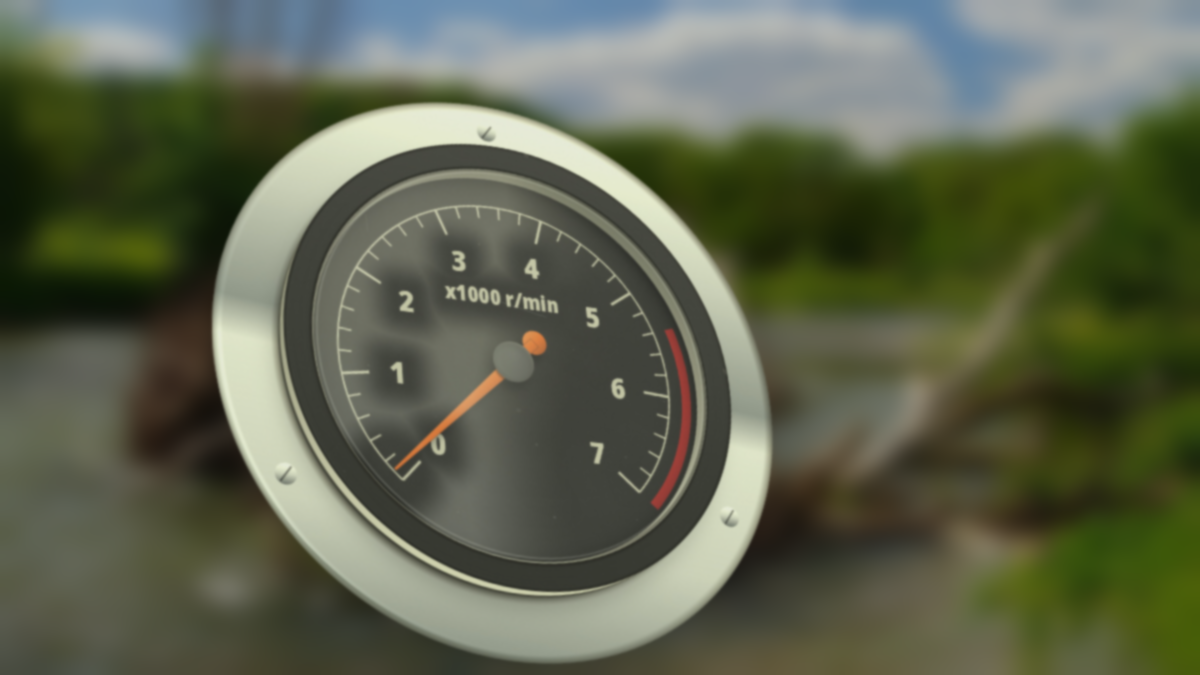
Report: 100rpm
